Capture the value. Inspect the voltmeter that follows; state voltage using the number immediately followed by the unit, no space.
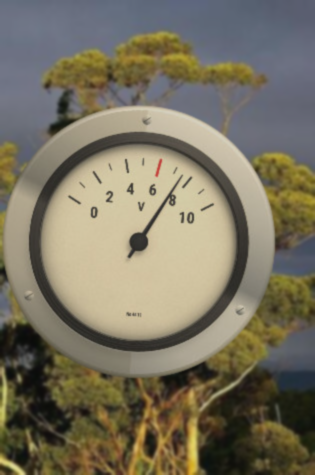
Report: 7.5V
